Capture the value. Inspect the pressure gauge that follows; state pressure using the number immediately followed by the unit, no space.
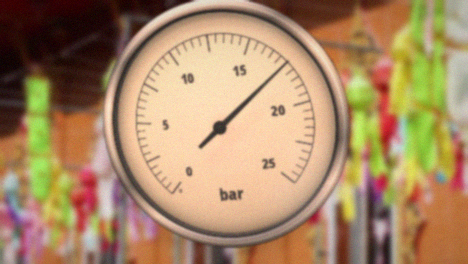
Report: 17.5bar
